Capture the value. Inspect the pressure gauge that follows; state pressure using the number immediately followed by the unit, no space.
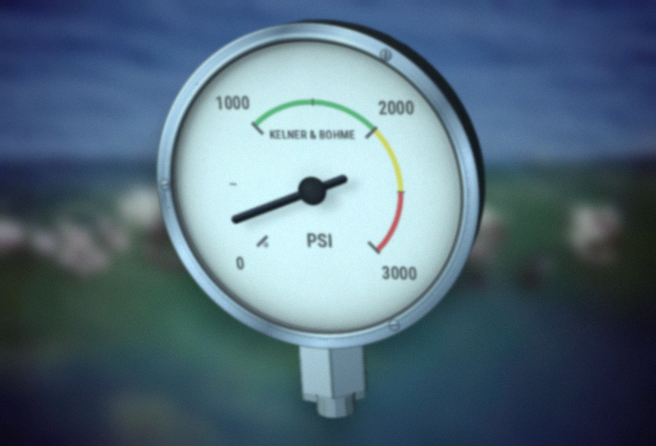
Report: 250psi
